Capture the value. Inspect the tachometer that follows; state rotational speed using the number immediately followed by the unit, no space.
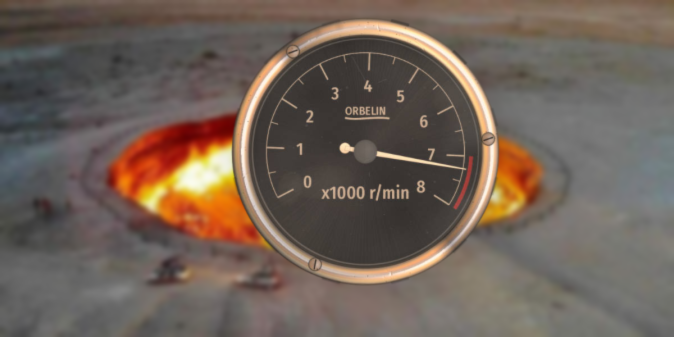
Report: 7250rpm
